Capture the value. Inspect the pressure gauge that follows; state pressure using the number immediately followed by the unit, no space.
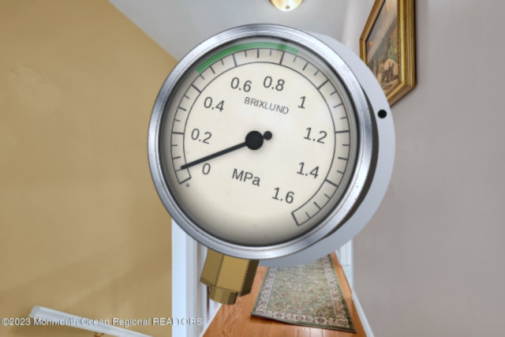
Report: 0.05MPa
